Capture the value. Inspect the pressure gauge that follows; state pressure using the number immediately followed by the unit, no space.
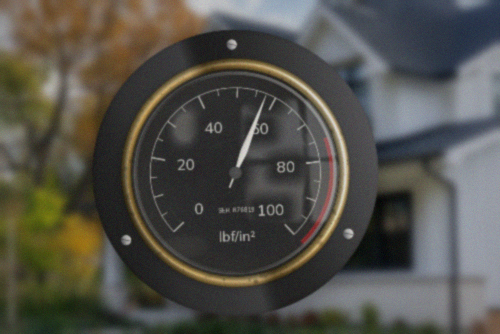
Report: 57.5psi
